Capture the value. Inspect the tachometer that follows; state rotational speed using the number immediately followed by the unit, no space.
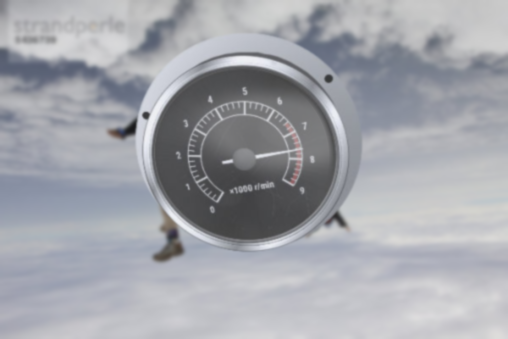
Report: 7600rpm
